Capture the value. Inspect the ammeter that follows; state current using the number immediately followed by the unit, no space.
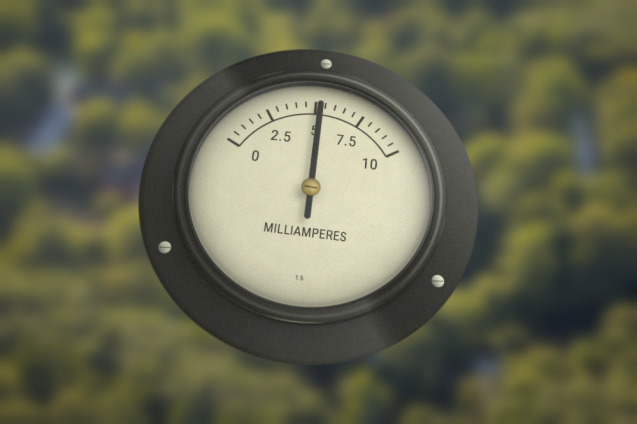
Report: 5.25mA
